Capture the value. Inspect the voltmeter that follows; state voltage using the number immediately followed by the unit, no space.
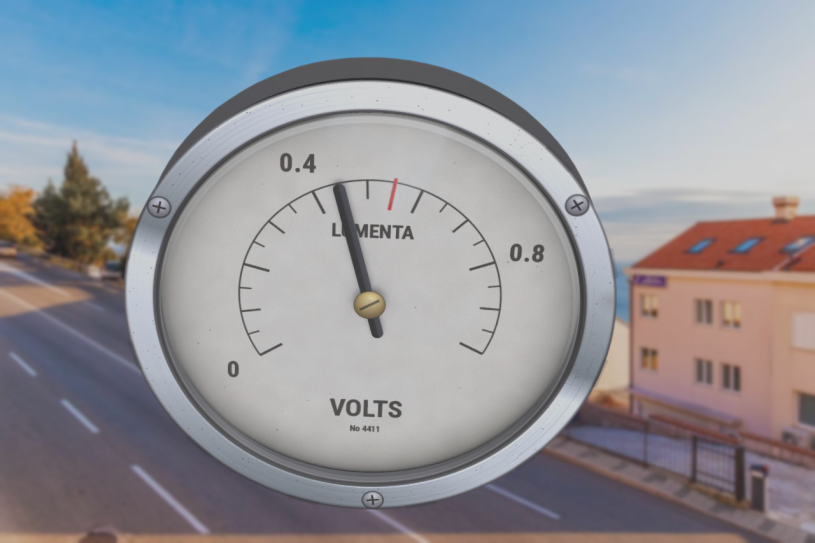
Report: 0.45V
